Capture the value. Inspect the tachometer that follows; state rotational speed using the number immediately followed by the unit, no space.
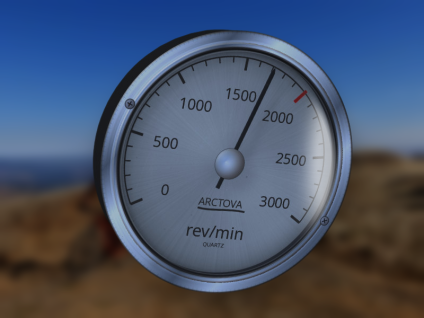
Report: 1700rpm
